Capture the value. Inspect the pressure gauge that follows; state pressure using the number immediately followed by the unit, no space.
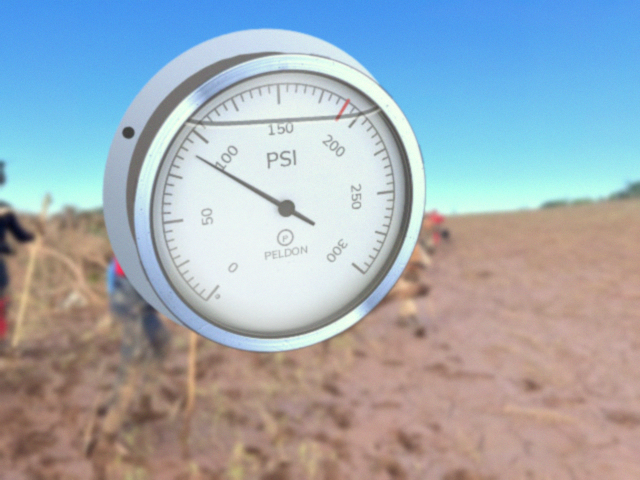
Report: 90psi
